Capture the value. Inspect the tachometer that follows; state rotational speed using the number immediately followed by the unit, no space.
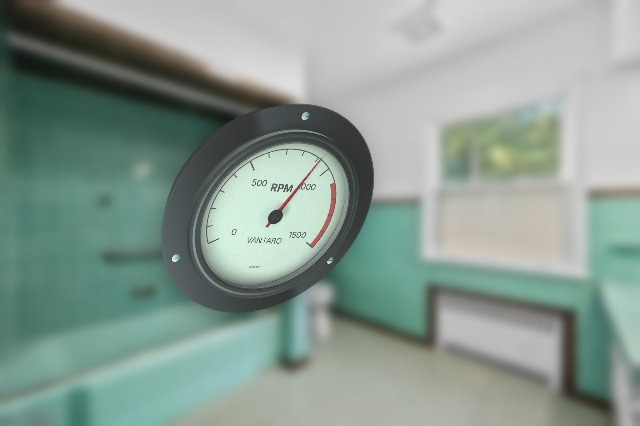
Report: 900rpm
